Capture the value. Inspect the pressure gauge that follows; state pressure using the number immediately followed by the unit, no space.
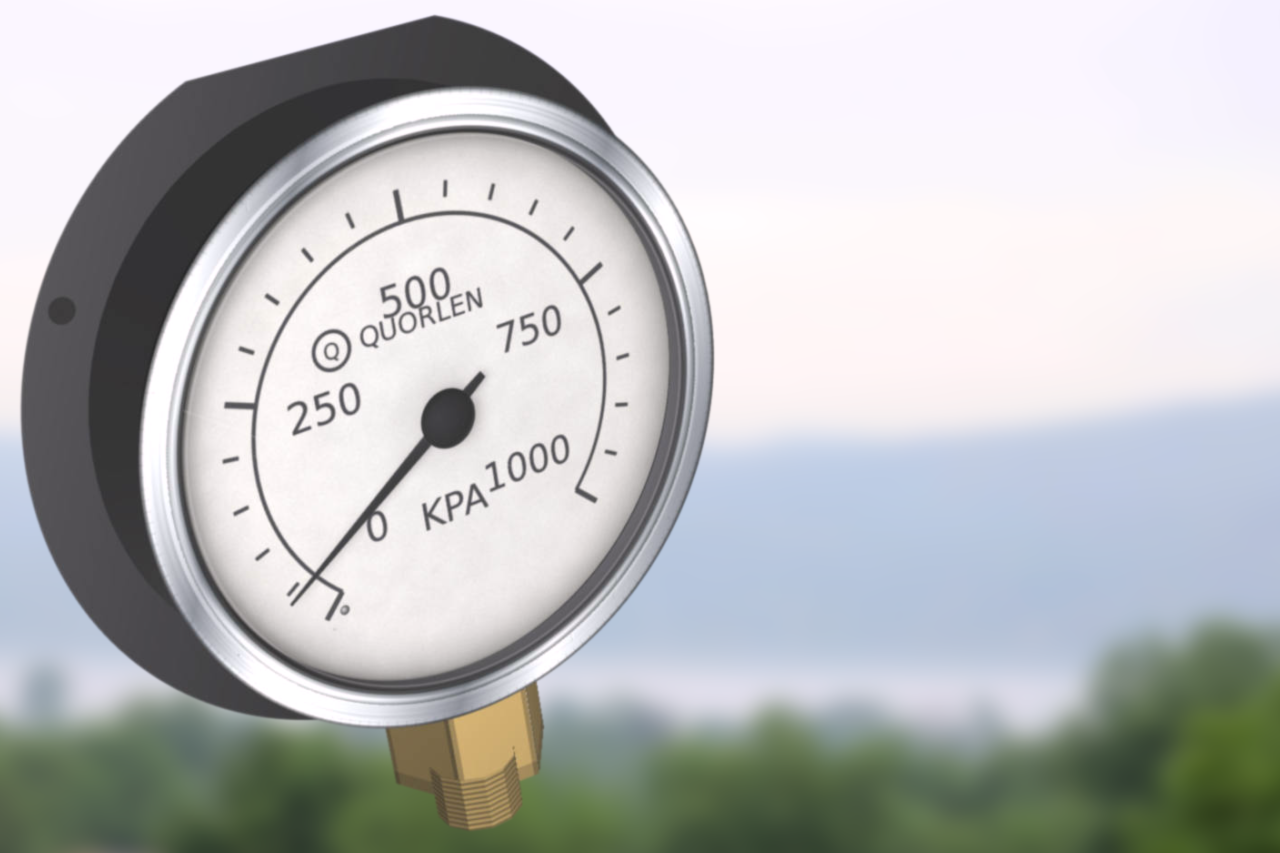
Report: 50kPa
